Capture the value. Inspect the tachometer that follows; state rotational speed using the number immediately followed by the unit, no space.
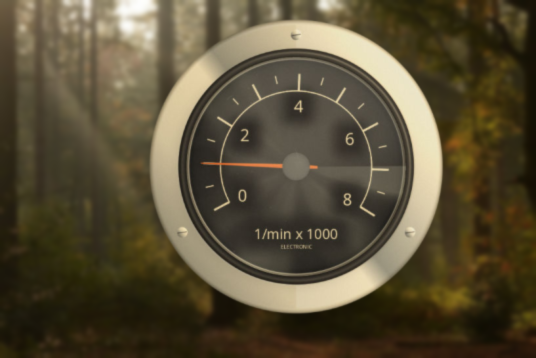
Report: 1000rpm
